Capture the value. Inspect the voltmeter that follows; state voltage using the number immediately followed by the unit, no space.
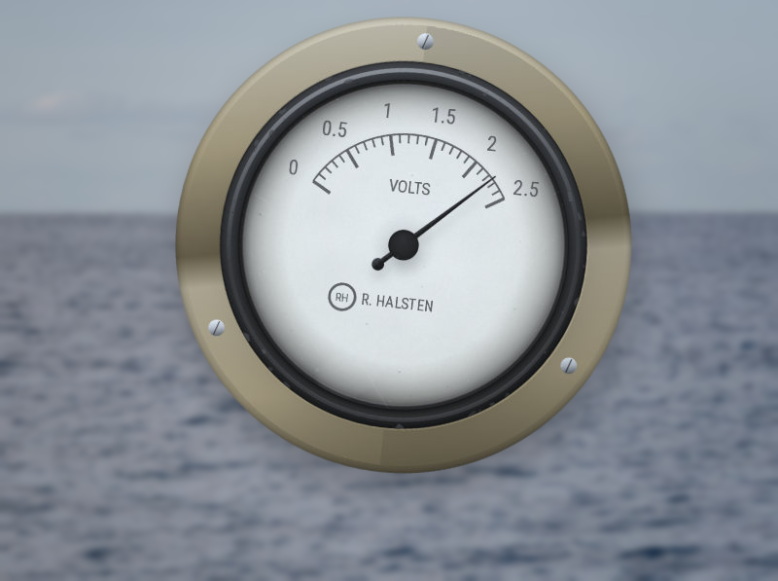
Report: 2.25V
